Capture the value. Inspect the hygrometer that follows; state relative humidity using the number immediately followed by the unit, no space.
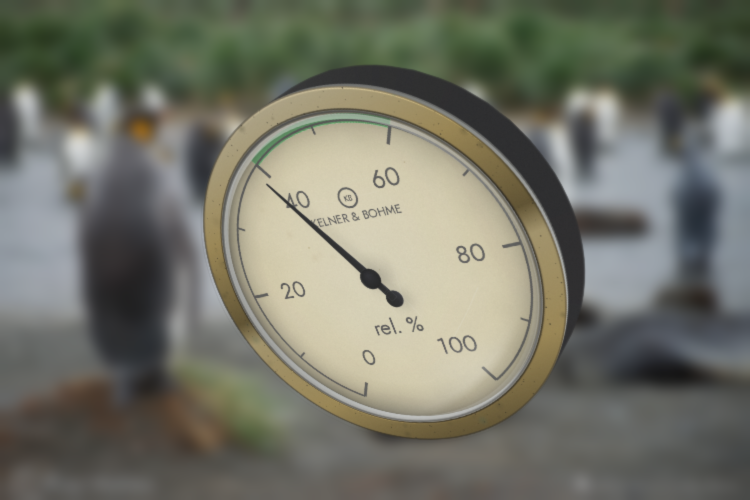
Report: 40%
